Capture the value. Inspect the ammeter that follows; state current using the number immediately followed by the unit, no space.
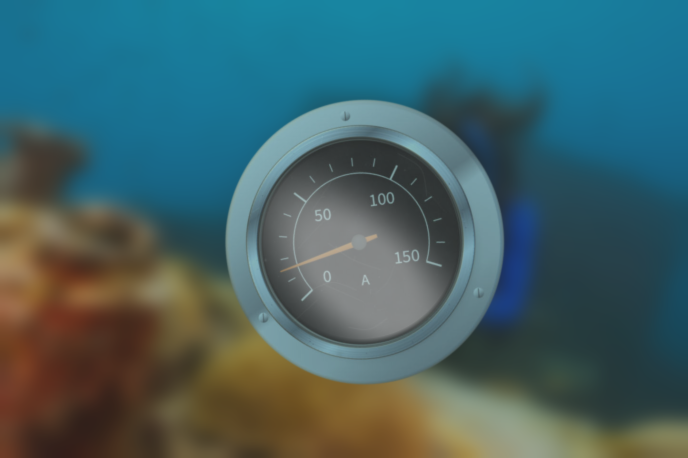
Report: 15A
